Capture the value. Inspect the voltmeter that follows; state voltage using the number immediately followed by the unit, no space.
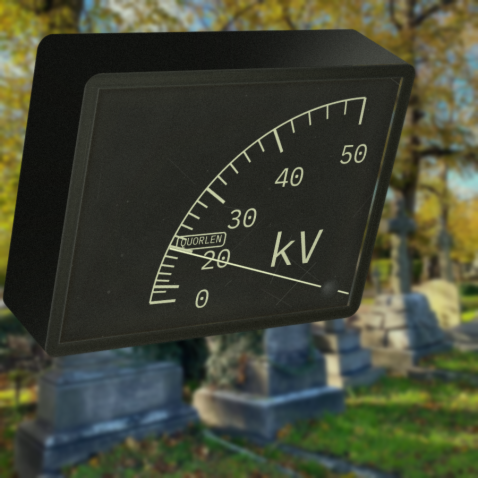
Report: 20kV
